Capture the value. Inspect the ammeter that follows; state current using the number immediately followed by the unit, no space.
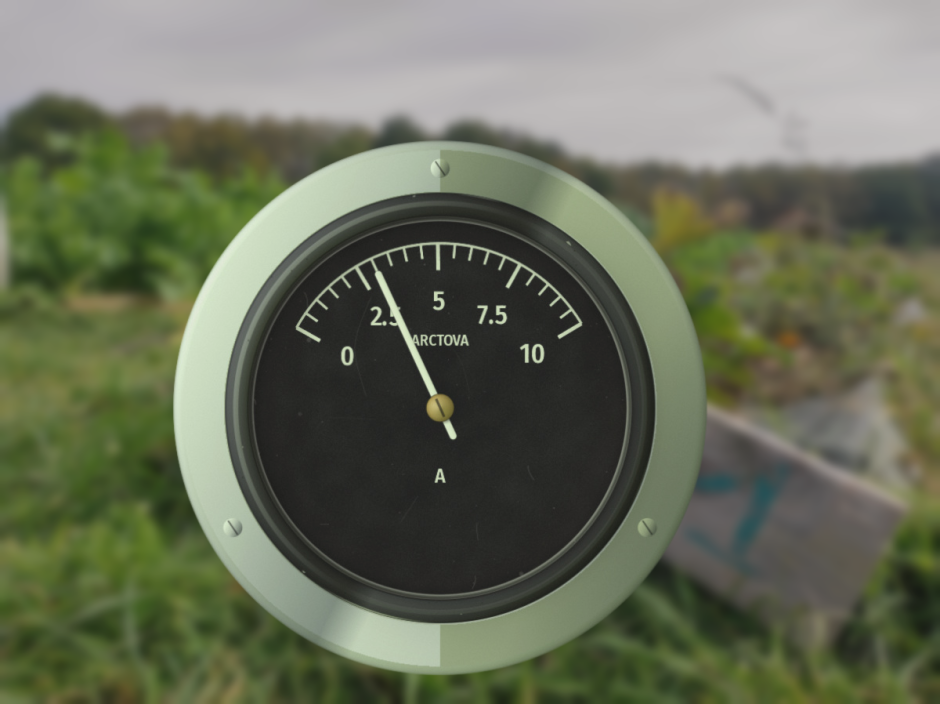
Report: 3A
